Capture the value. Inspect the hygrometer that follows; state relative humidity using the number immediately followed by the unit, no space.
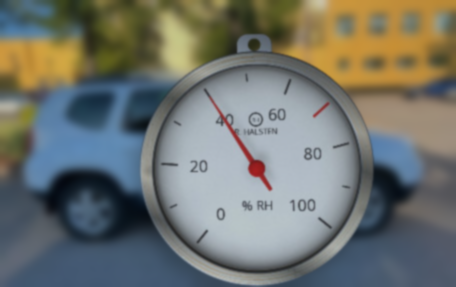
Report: 40%
